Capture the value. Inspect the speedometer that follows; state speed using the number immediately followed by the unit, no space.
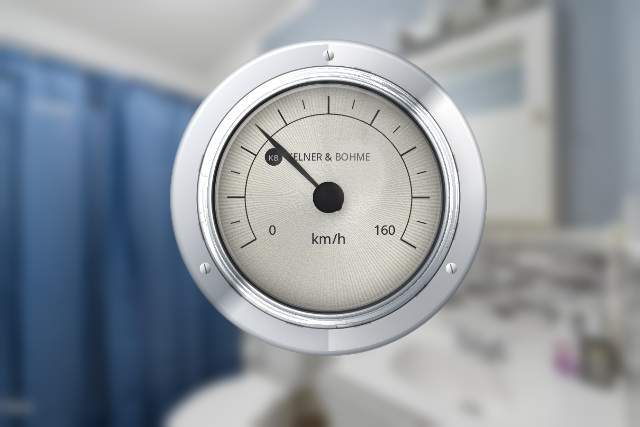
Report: 50km/h
